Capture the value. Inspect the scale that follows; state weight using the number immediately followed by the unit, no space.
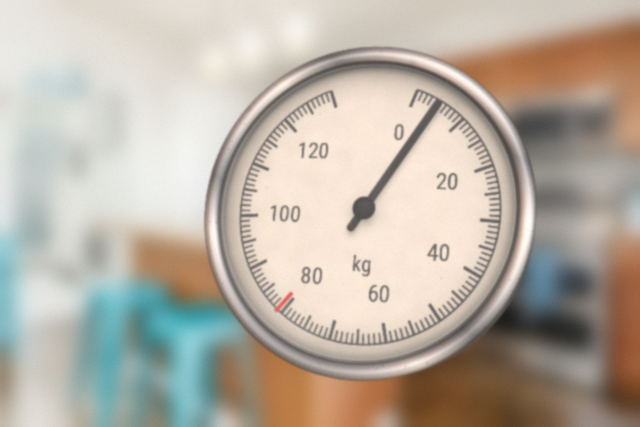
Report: 5kg
